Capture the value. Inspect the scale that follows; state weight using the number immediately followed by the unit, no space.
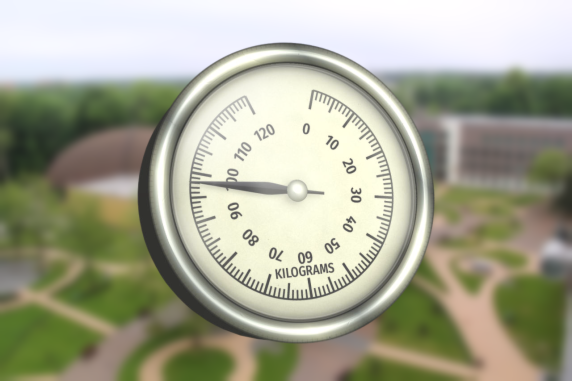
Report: 98kg
